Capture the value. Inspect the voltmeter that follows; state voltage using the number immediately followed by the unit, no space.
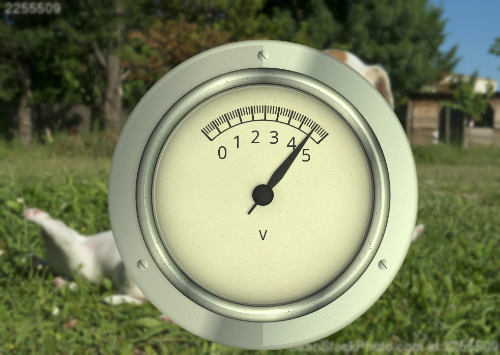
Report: 4.5V
